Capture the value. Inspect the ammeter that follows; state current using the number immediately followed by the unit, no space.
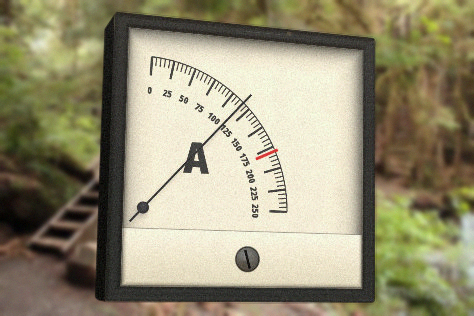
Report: 115A
